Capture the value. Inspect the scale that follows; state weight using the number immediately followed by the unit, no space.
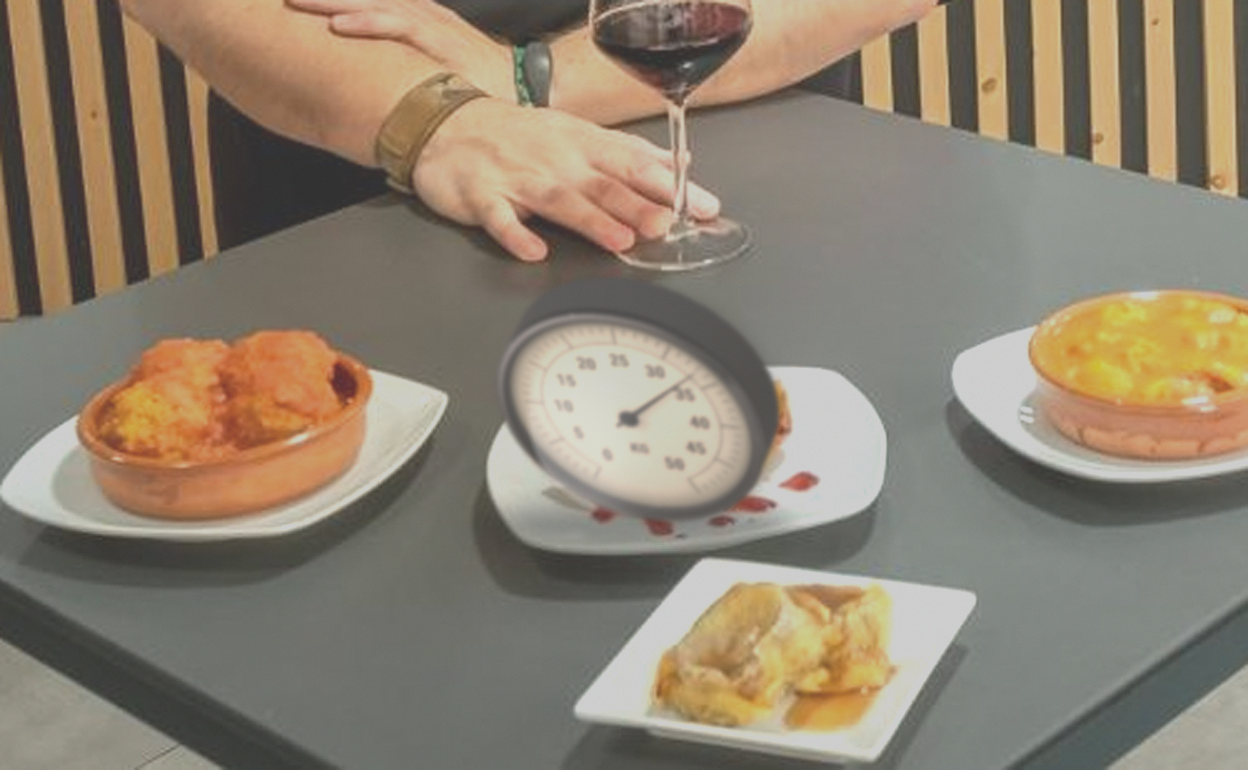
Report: 33kg
